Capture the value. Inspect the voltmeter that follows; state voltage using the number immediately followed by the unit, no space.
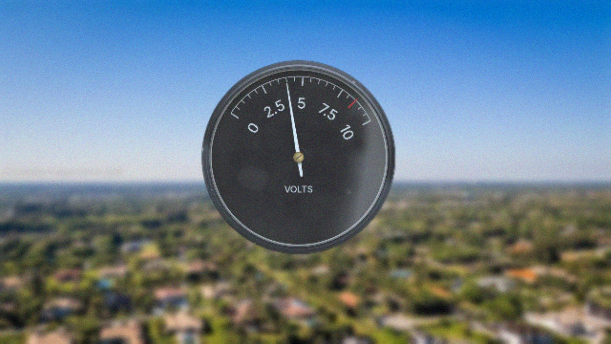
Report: 4V
